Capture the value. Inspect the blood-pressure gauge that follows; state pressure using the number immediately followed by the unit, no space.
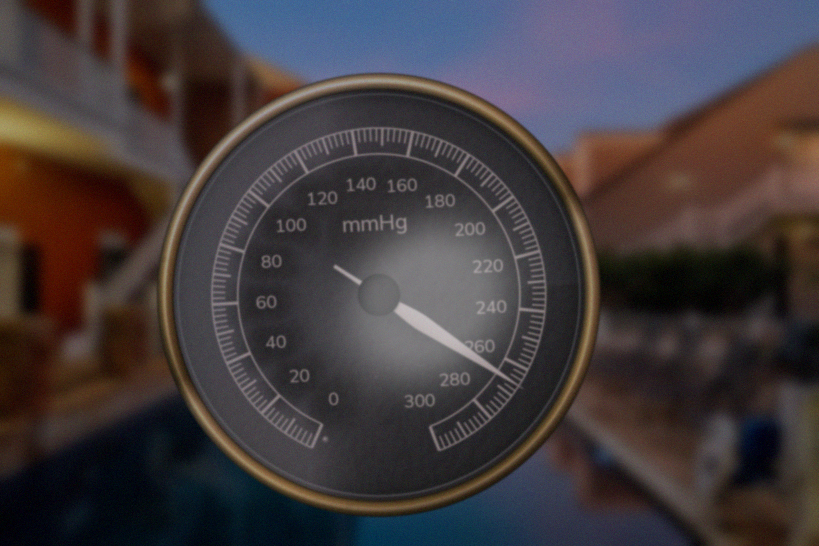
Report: 266mmHg
